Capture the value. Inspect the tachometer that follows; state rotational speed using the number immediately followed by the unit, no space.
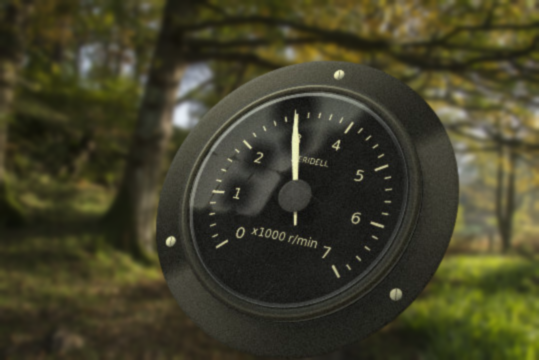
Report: 3000rpm
